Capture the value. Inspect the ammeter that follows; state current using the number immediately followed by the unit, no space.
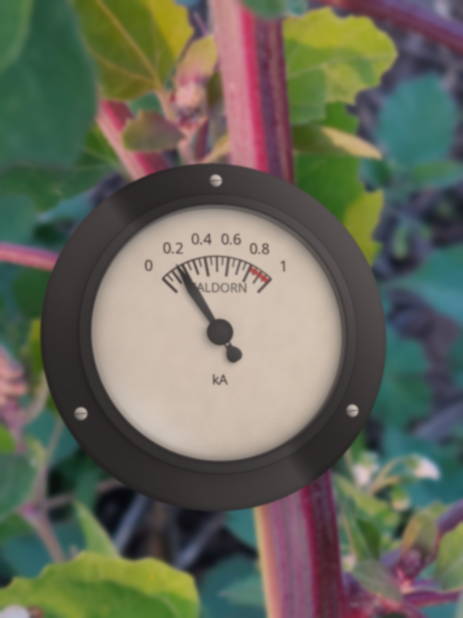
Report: 0.15kA
